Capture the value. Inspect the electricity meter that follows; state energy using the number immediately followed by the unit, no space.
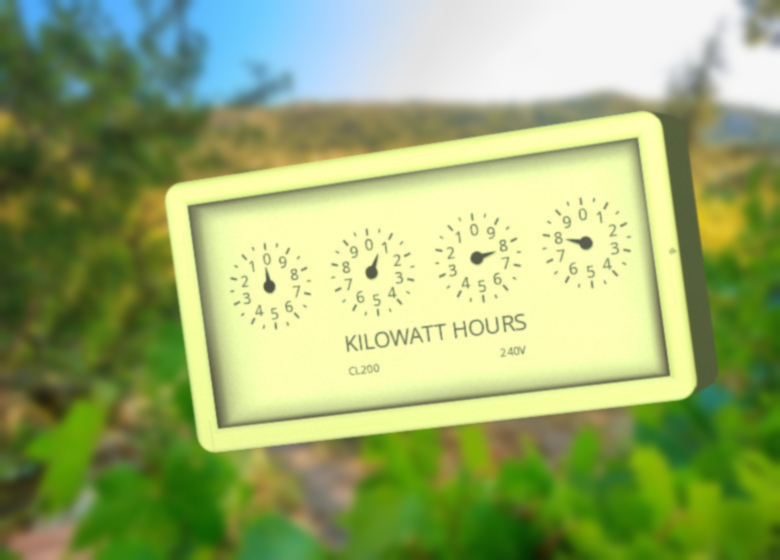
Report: 78kWh
